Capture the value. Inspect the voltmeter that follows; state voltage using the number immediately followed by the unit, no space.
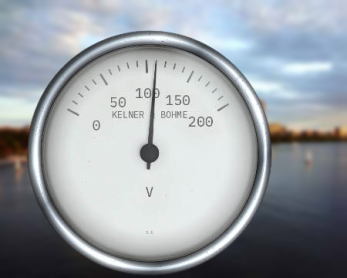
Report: 110V
